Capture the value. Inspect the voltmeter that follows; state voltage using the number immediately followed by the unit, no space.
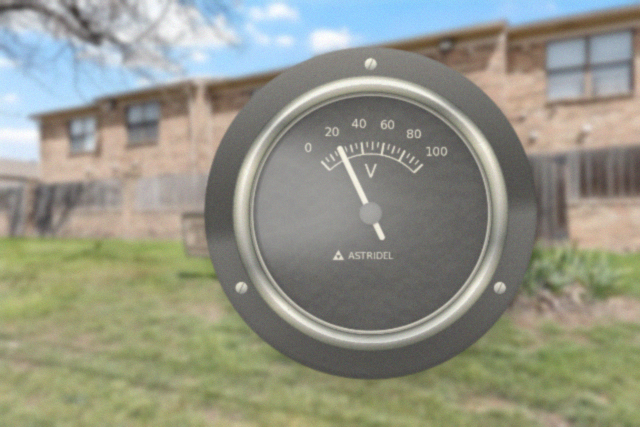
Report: 20V
